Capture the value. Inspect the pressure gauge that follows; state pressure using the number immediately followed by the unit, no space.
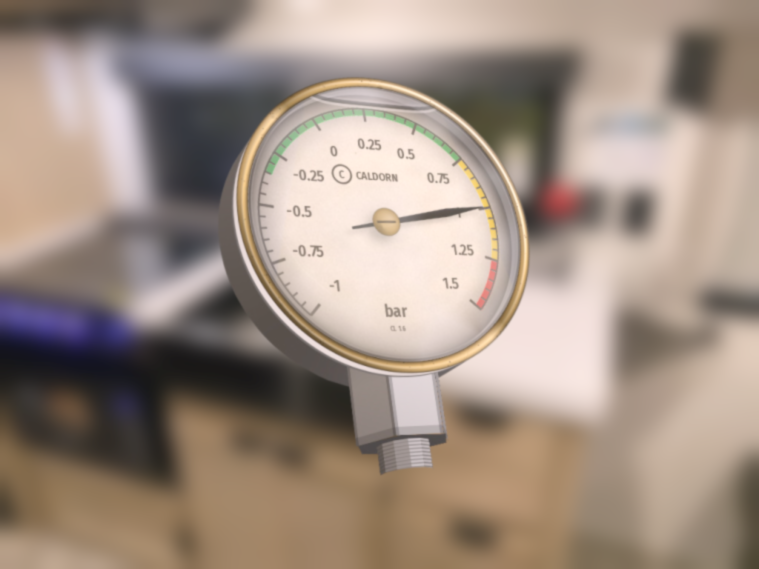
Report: 1bar
